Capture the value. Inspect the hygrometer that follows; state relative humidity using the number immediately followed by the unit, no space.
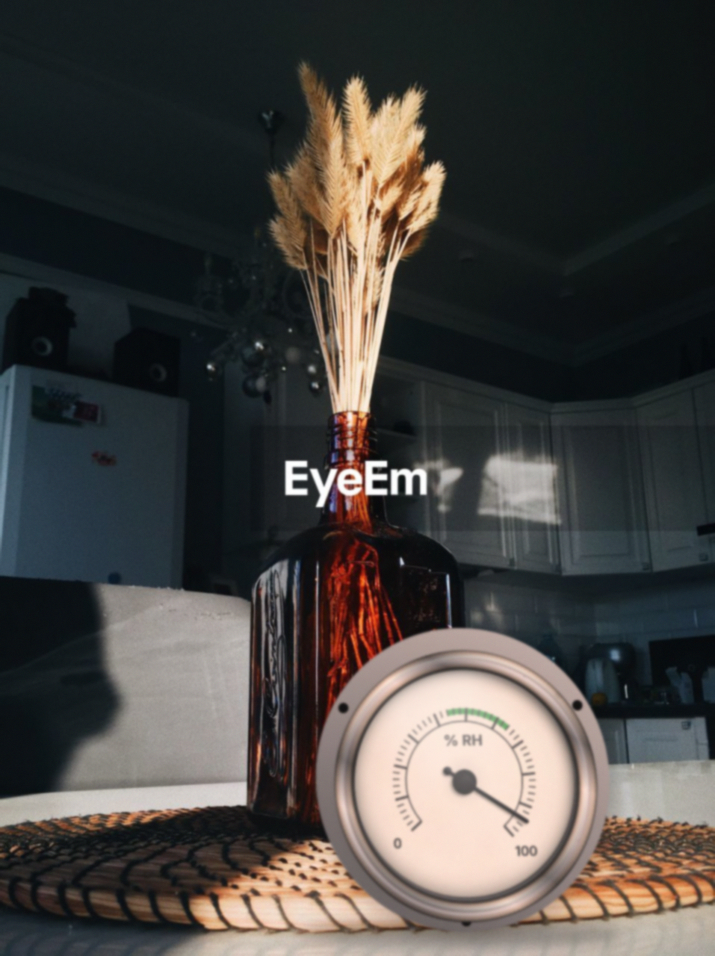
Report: 94%
